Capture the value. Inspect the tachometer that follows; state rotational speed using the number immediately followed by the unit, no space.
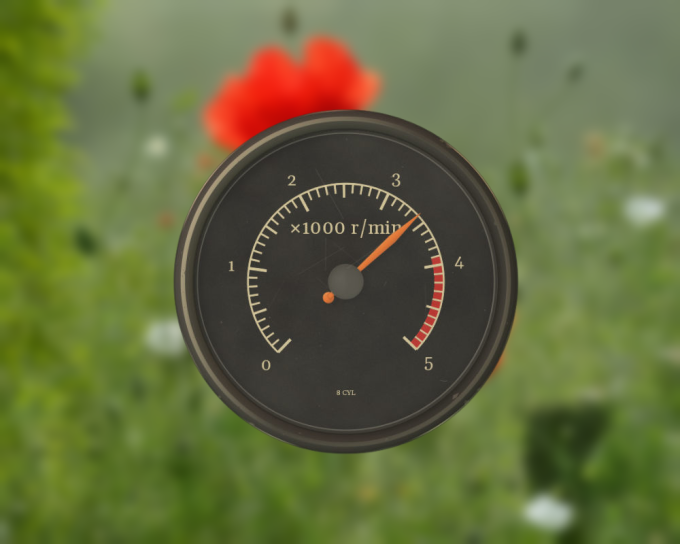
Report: 3400rpm
